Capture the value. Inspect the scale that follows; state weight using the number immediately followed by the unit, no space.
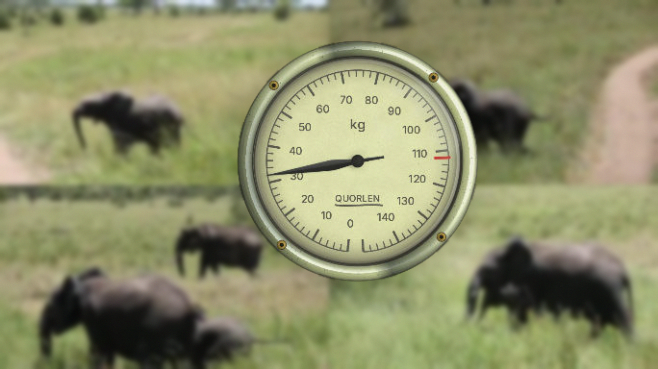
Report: 32kg
